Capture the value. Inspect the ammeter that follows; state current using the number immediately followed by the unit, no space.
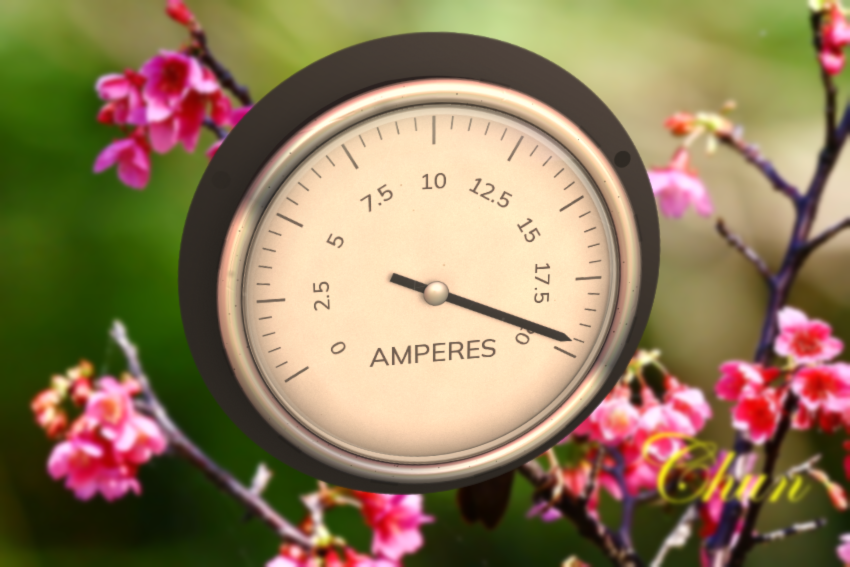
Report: 19.5A
